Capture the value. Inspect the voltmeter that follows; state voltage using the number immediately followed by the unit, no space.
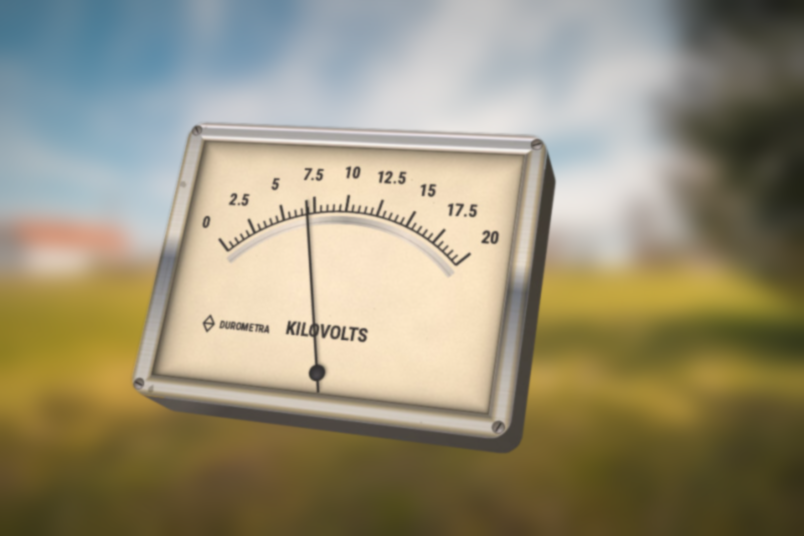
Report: 7kV
